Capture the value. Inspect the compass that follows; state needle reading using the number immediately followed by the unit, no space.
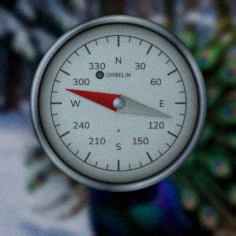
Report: 285°
